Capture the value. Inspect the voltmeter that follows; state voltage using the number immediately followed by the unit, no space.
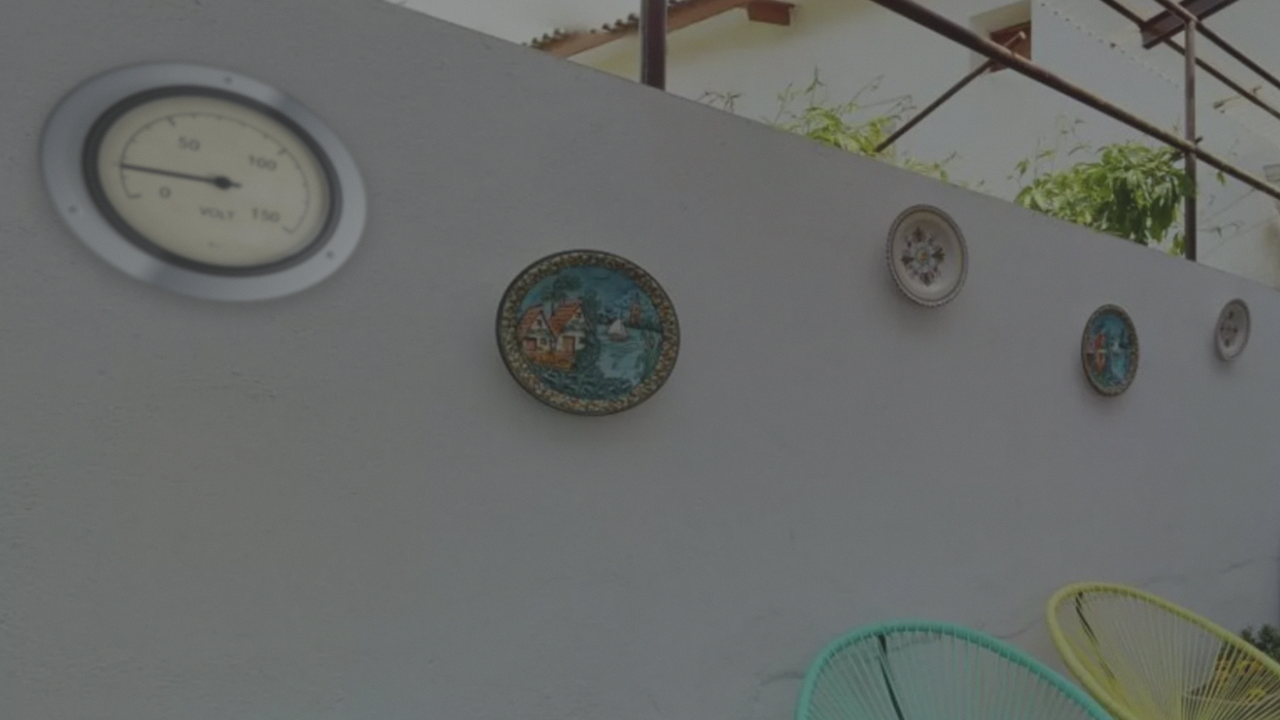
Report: 15V
